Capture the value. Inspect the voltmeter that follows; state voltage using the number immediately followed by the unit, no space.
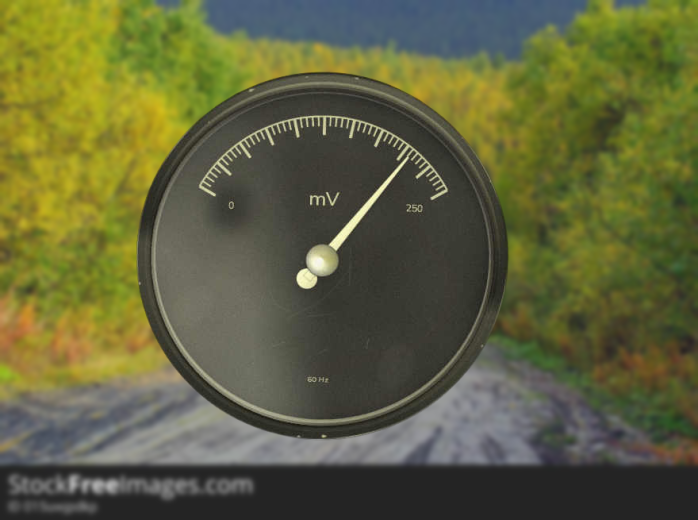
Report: 205mV
